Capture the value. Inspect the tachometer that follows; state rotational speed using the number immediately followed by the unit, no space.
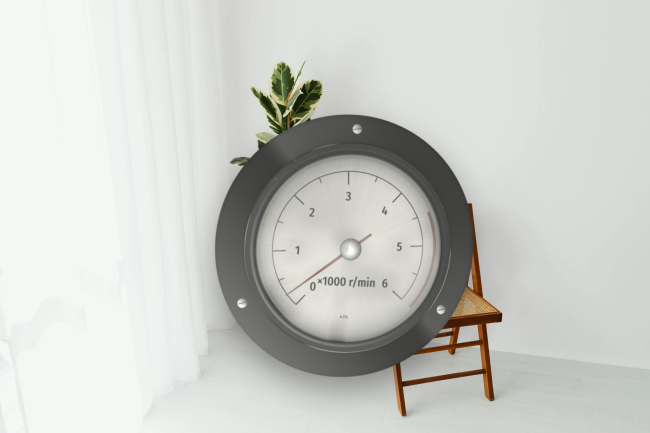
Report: 250rpm
